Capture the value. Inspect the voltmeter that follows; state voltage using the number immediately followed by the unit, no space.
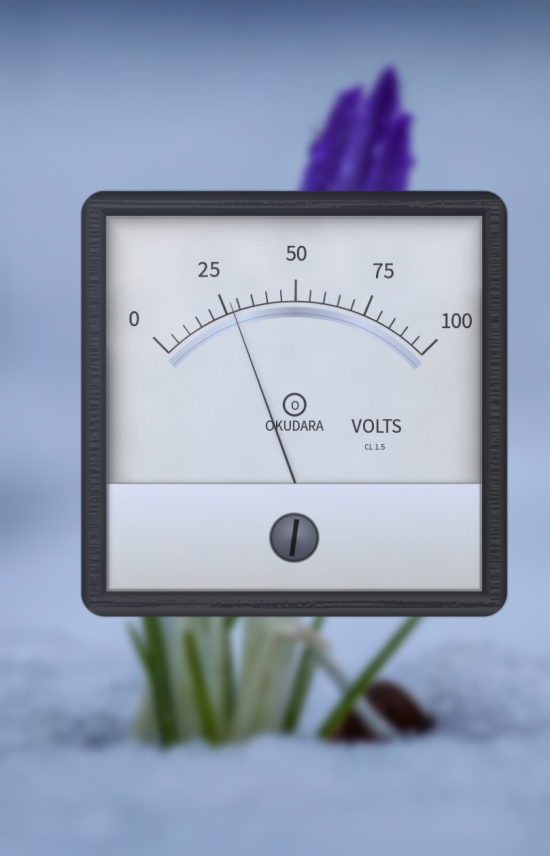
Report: 27.5V
